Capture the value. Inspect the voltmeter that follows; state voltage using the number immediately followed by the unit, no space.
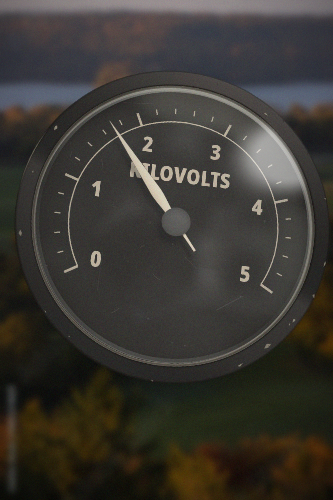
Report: 1.7kV
